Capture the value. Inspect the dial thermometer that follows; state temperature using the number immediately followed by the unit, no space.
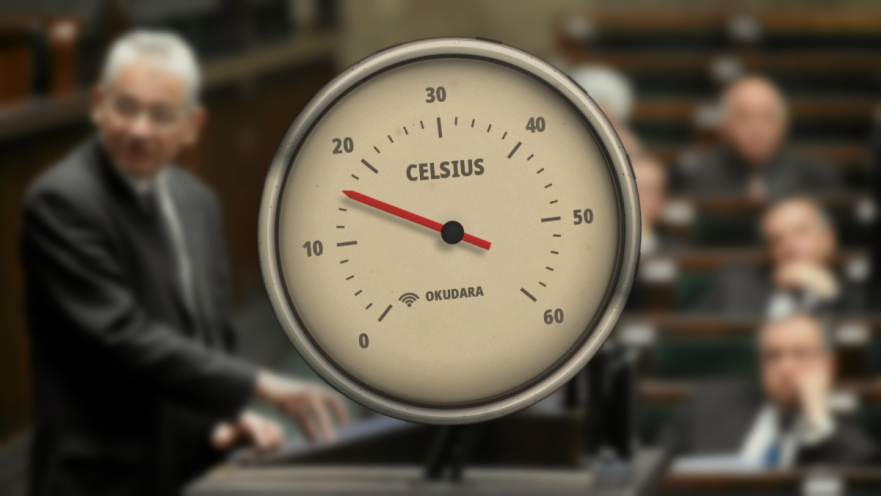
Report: 16°C
